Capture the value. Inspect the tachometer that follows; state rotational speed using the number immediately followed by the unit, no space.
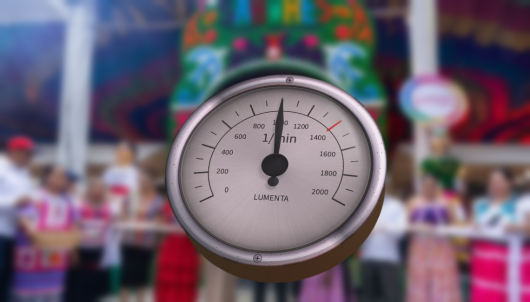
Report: 1000rpm
